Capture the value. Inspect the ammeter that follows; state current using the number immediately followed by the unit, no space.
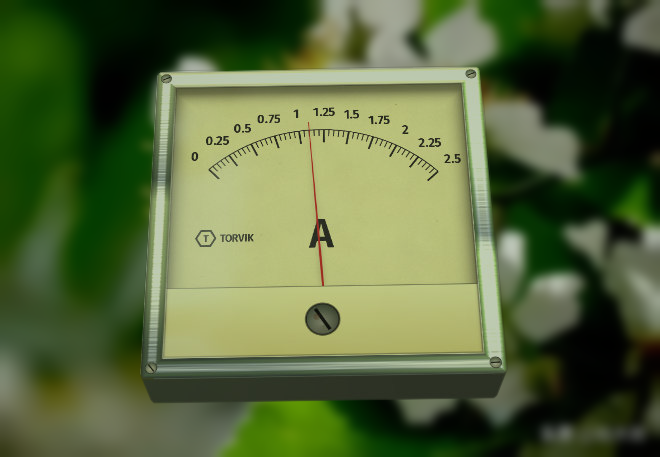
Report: 1.1A
